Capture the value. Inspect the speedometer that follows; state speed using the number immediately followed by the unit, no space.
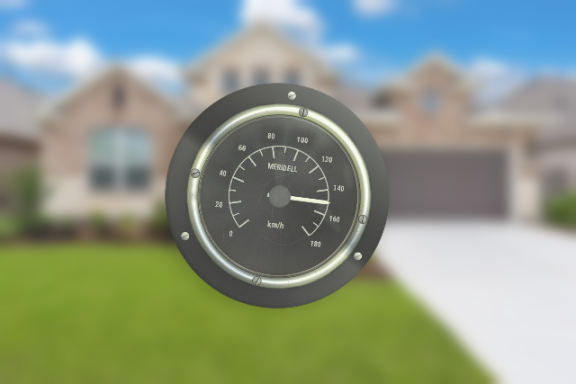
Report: 150km/h
